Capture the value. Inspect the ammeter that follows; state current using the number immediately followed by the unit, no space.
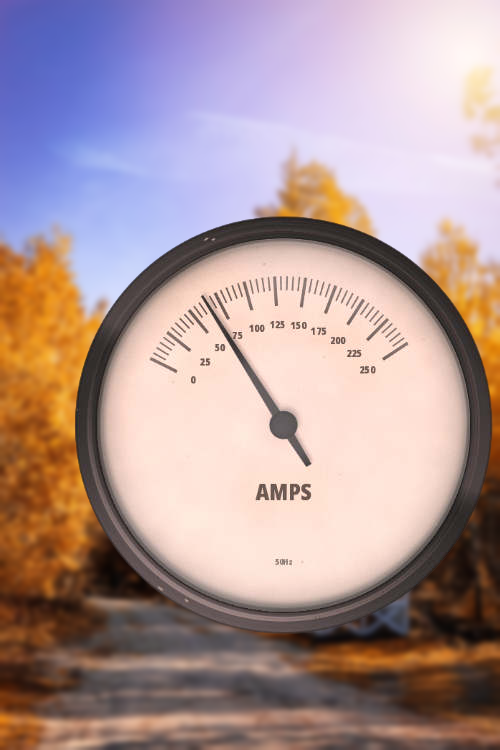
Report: 65A
